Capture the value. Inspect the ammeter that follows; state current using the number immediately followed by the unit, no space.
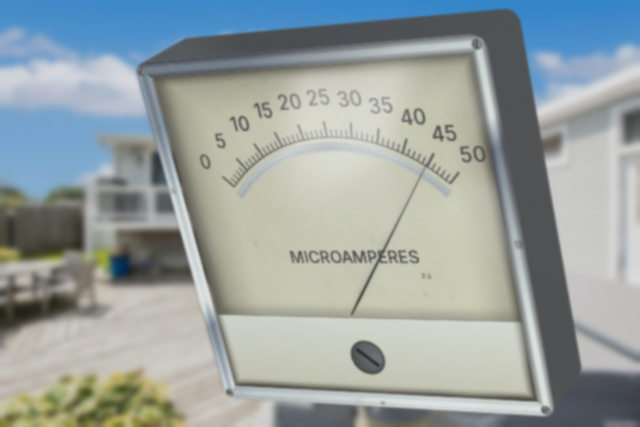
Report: 45µA
